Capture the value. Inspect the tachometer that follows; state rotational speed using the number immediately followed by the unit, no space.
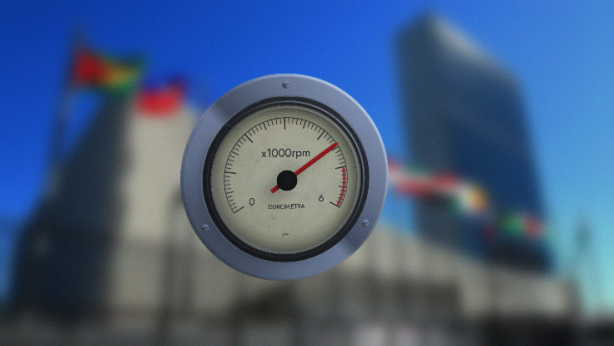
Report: 4400rpm
